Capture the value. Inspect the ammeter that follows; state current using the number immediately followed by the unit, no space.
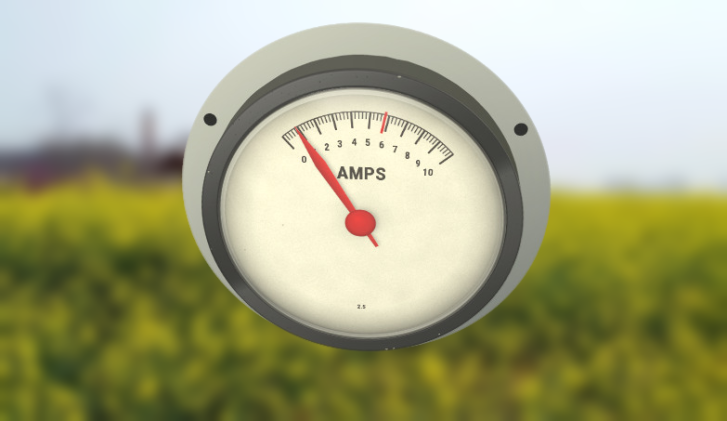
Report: 1A
